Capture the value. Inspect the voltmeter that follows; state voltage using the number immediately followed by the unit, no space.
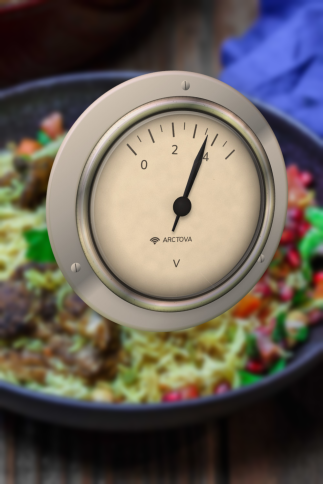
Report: 3.5V
